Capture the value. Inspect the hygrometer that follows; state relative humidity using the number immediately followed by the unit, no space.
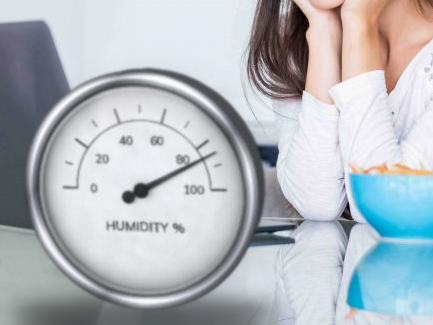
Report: 85%
